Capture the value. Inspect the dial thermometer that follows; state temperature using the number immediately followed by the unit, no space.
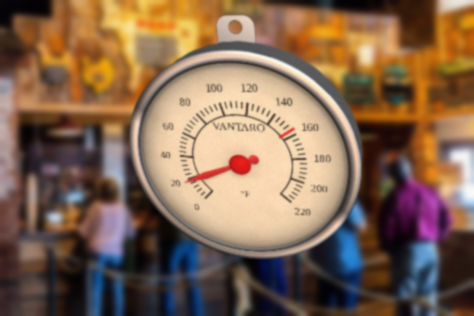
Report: 20°F
